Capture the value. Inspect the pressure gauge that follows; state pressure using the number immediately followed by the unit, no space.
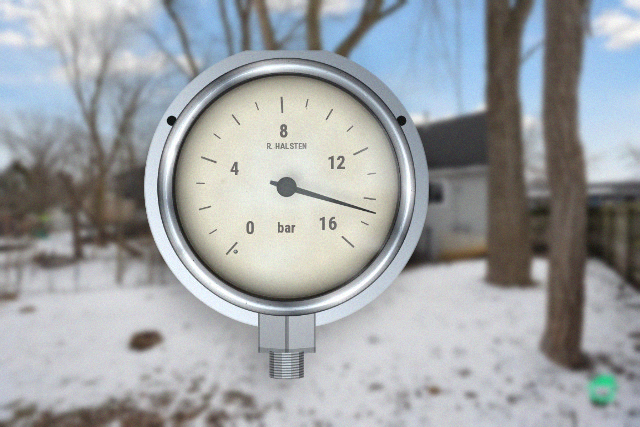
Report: 14.5bar
